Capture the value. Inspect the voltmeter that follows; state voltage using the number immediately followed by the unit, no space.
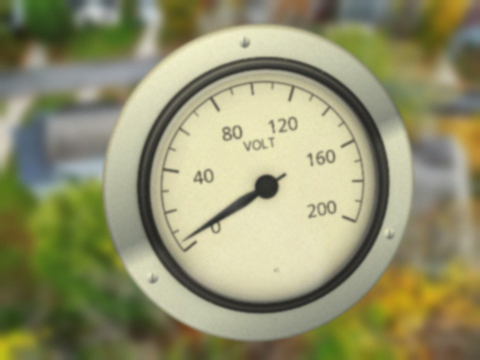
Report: 5V
